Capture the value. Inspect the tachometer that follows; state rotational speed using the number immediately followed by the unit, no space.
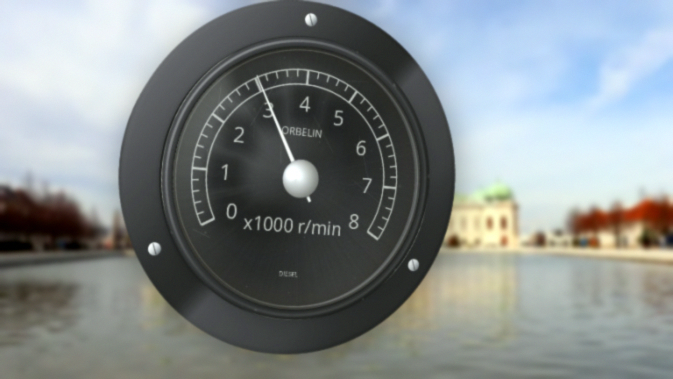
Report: 3000rpm
